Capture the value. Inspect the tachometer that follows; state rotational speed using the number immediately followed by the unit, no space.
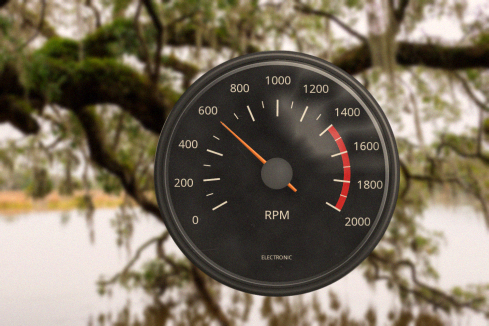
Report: 600rpm
